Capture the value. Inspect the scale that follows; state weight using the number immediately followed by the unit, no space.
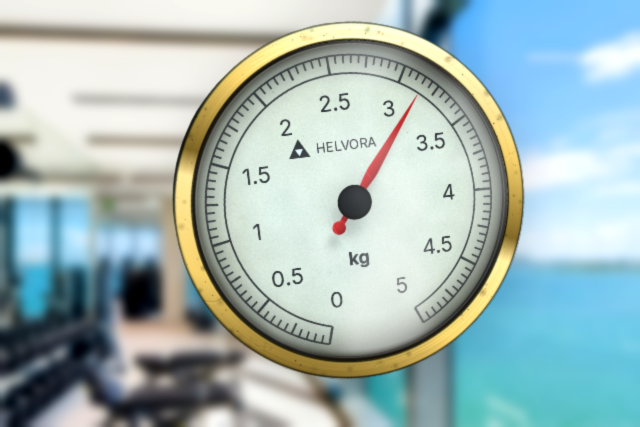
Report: 3.15kg
